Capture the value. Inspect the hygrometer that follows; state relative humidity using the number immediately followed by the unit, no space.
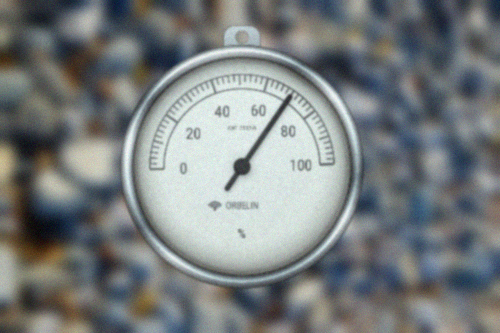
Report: 70%
